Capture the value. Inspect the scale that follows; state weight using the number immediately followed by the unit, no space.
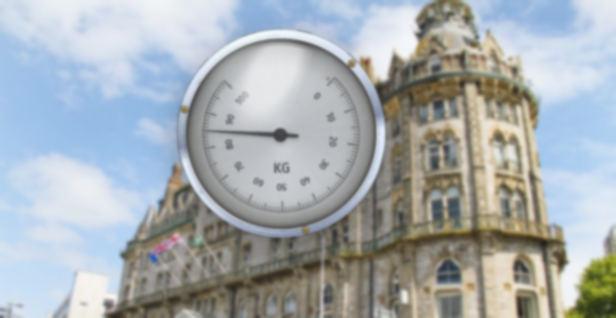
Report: 85kg
